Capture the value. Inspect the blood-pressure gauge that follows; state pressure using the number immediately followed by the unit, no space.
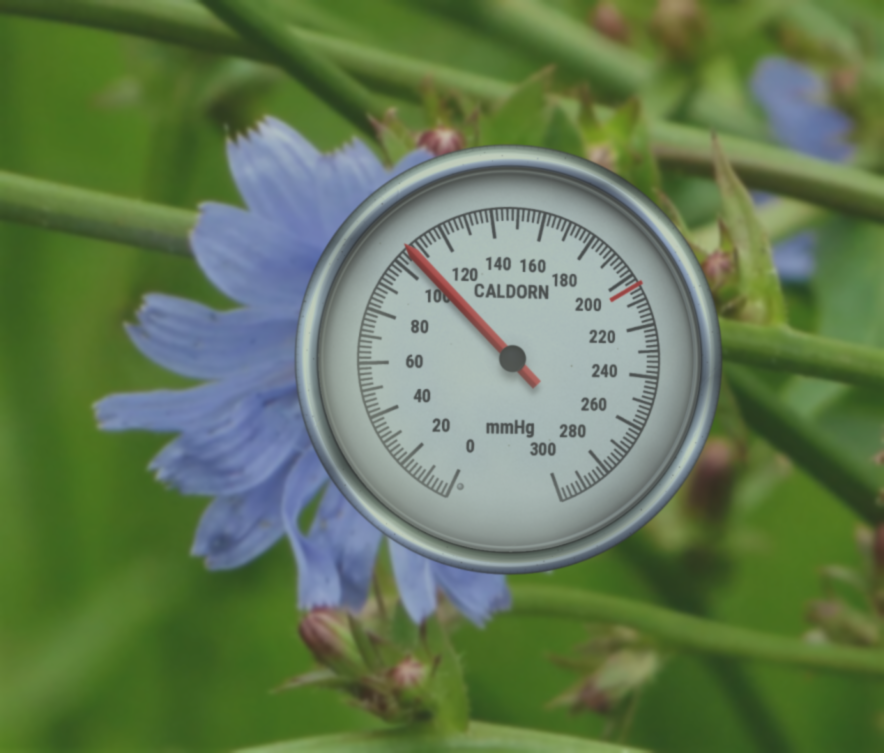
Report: 106mmHg
